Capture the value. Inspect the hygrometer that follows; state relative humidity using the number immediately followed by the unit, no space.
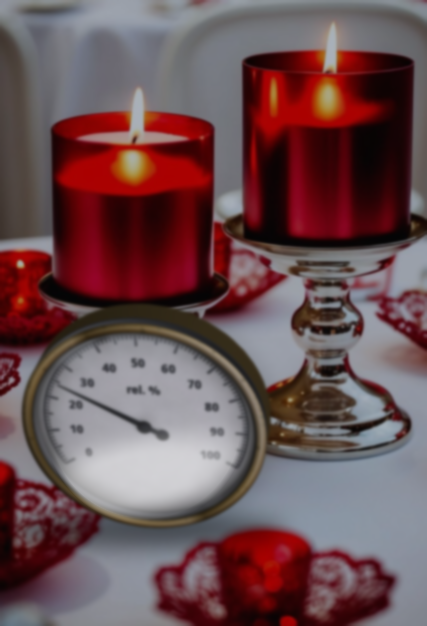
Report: 25%
